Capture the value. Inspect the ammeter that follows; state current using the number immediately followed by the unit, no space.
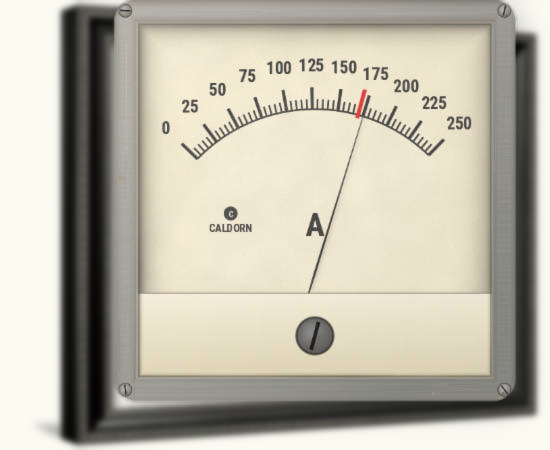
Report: 175A
